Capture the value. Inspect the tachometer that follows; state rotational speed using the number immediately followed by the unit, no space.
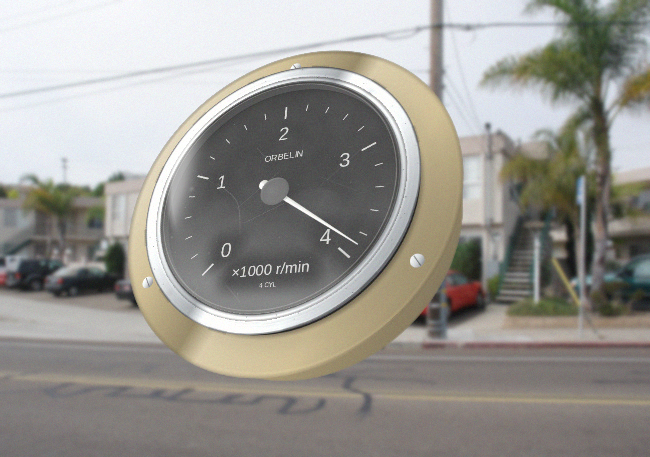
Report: 3900rpm
